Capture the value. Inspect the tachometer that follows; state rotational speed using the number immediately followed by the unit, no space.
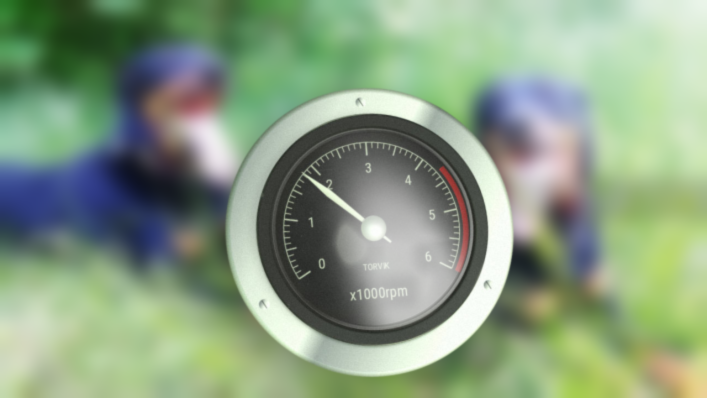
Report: 1800rpm
